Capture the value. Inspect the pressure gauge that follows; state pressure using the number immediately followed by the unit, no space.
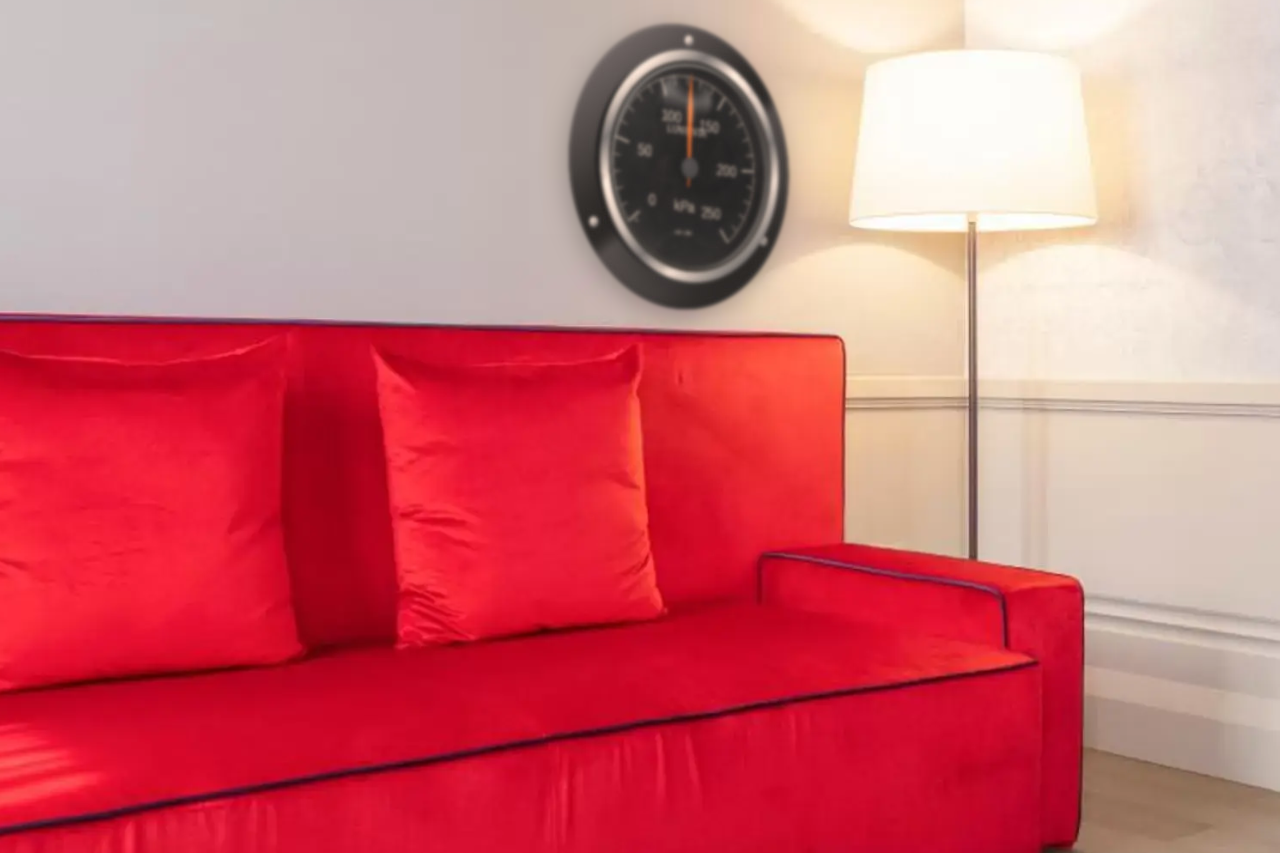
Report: 120kPa
